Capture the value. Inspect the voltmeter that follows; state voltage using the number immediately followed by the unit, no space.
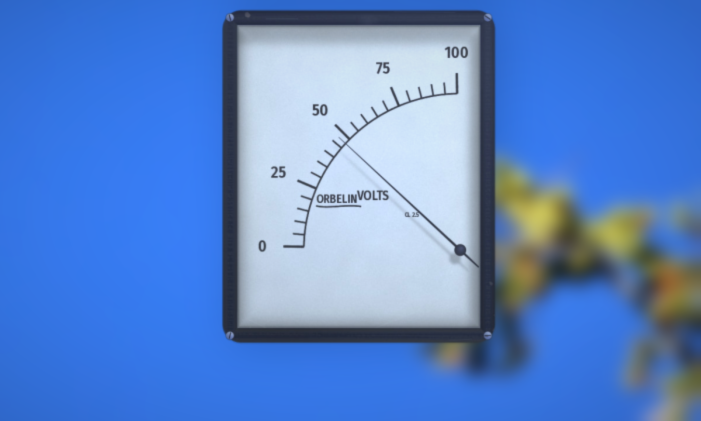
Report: 47.5V
